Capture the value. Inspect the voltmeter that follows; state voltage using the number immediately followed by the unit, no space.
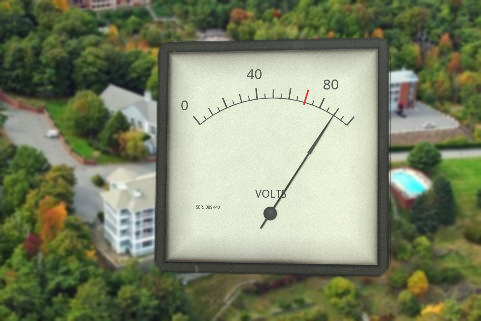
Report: 90V
